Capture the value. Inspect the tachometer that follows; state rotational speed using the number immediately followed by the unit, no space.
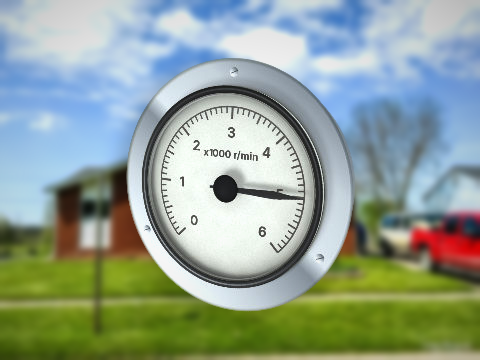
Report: 5000rpm
